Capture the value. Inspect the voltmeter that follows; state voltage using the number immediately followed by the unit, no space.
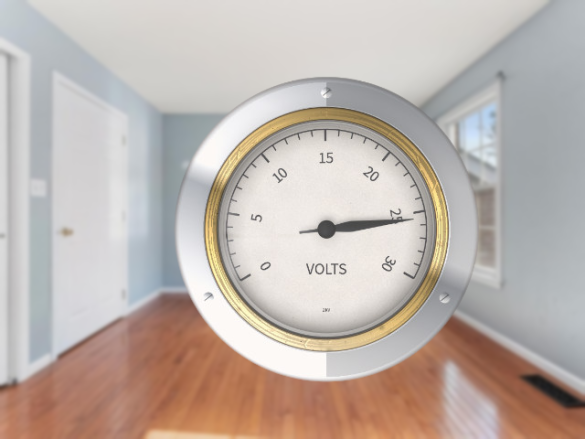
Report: 25.5V
